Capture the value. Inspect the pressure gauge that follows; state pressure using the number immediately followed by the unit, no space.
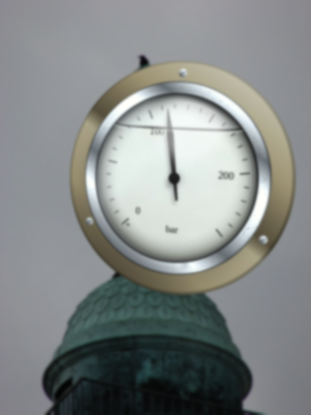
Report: 115bar
